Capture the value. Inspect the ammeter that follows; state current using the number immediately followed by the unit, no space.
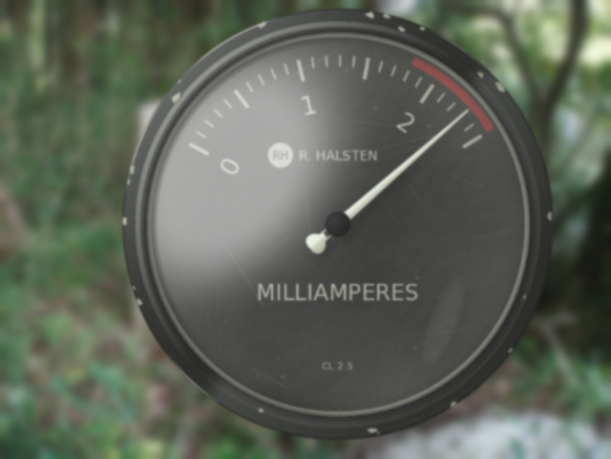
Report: 2.3mA
